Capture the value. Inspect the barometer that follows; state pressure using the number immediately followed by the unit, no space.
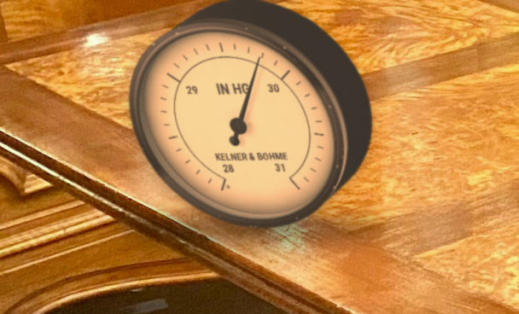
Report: 29.8inHg
